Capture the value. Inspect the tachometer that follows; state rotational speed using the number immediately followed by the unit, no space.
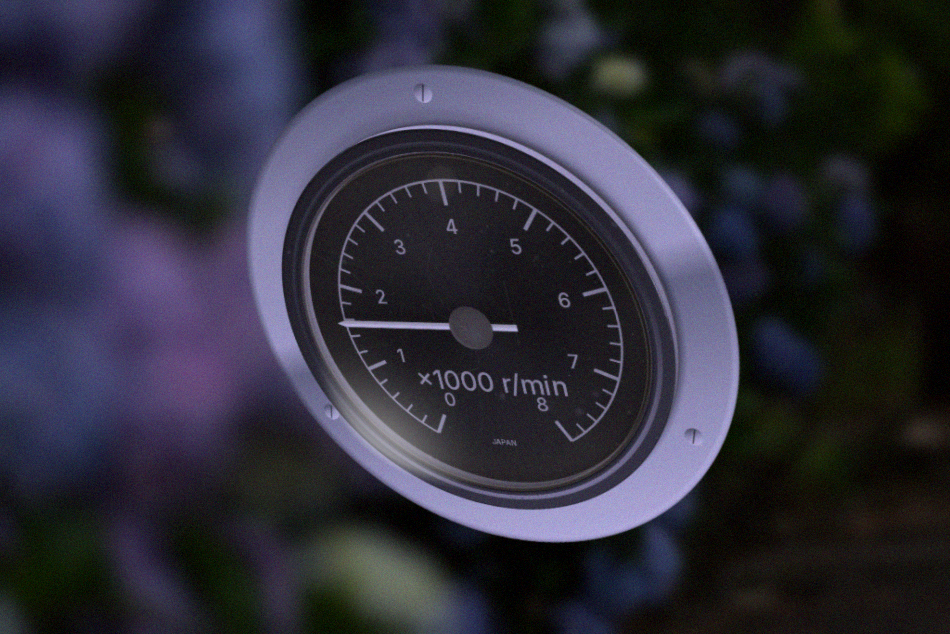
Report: 1600rpm
